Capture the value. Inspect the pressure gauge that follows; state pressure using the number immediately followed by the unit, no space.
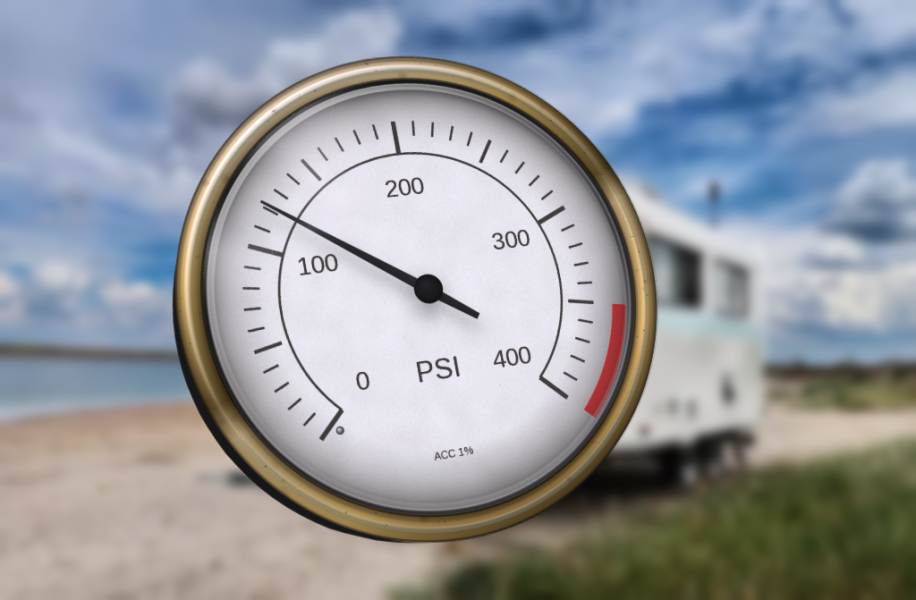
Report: 120psi
